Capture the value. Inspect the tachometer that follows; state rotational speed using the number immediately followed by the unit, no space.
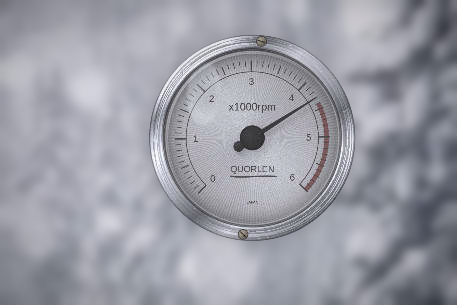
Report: 4300rpm
